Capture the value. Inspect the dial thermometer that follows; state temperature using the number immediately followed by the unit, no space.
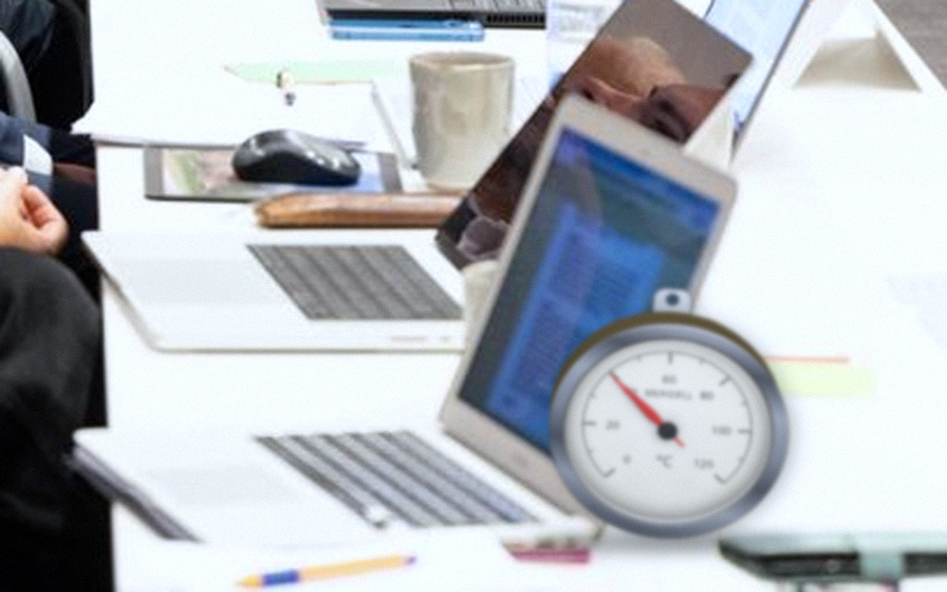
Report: 40°C
